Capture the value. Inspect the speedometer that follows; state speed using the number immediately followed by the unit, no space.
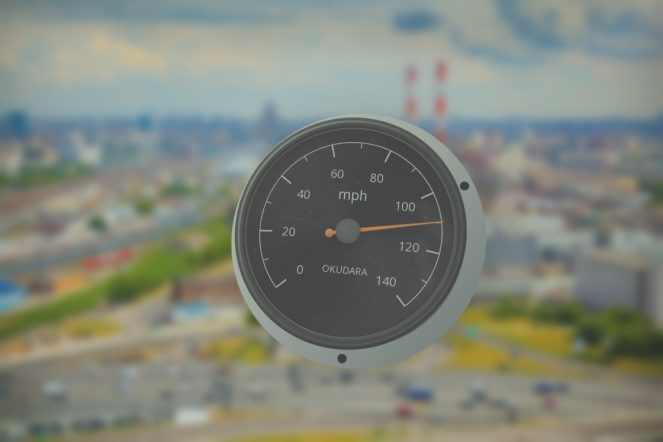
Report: 110mph
